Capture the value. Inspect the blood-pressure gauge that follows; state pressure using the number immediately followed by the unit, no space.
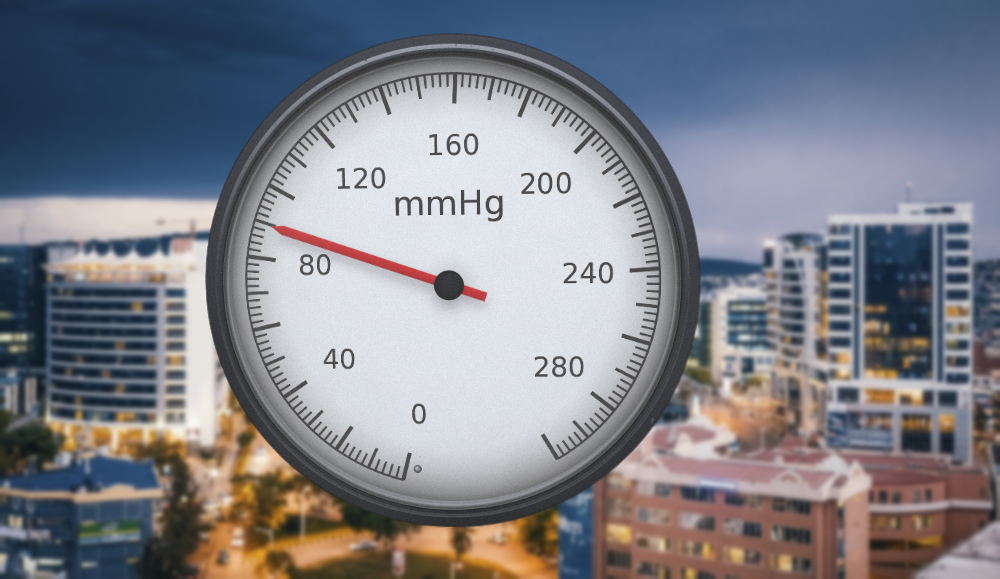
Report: 90mmHg
